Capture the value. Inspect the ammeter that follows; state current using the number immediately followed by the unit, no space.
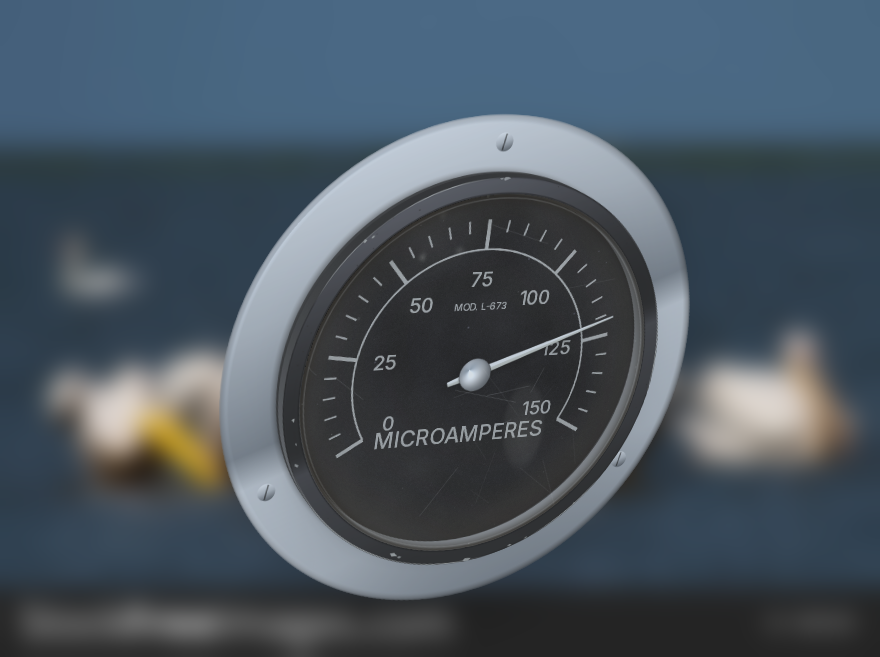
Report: 120µA
